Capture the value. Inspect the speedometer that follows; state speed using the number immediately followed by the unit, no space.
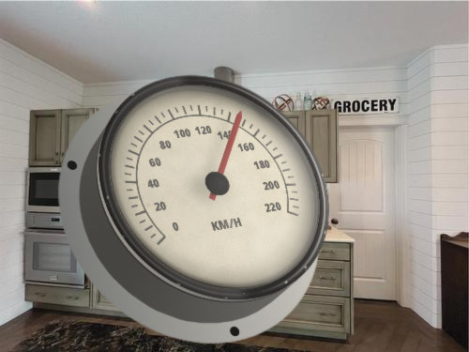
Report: 145km/h
